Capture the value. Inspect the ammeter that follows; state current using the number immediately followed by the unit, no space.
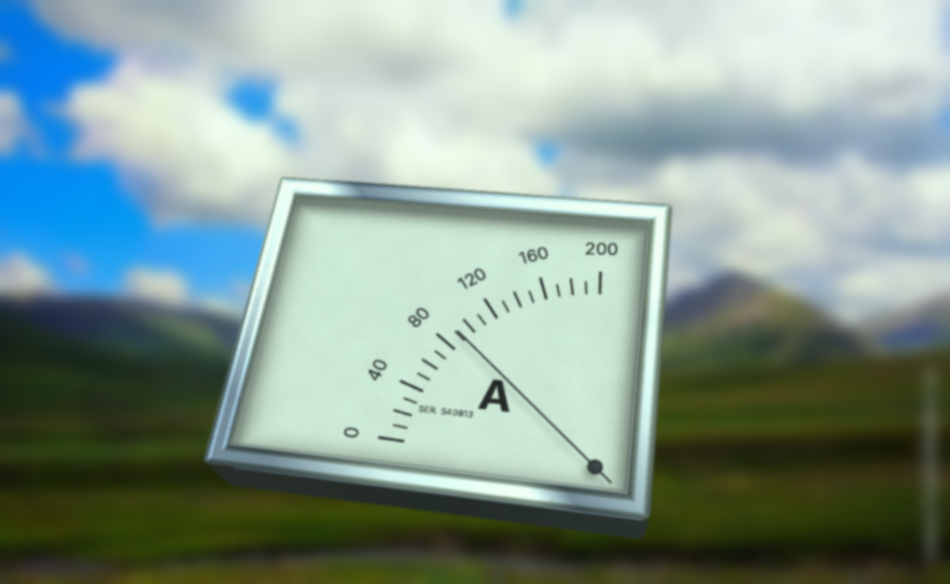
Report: 90A
